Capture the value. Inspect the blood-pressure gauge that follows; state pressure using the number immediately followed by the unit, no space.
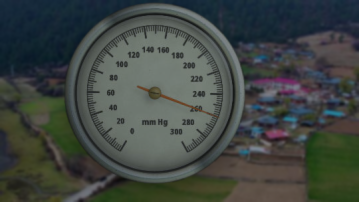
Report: 260mmHg
